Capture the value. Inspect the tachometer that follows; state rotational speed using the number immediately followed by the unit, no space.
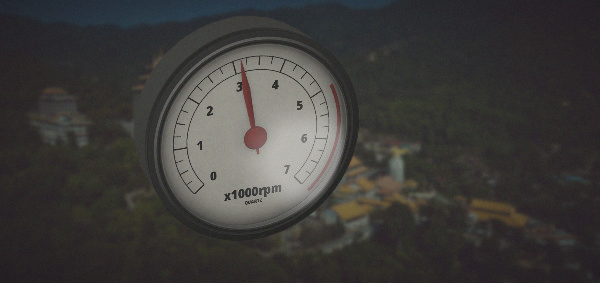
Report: 3125rpm
